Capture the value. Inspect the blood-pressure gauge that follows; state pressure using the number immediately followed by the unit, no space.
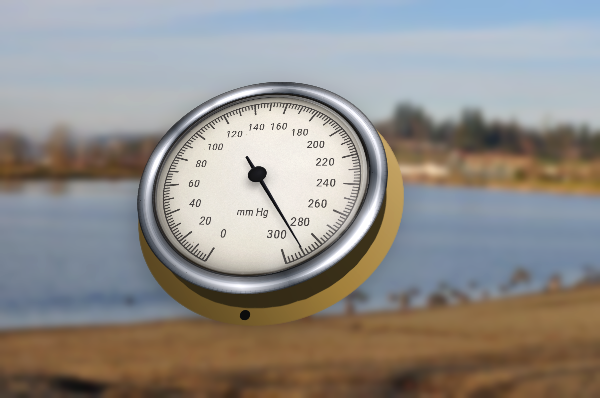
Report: 290mmHg
